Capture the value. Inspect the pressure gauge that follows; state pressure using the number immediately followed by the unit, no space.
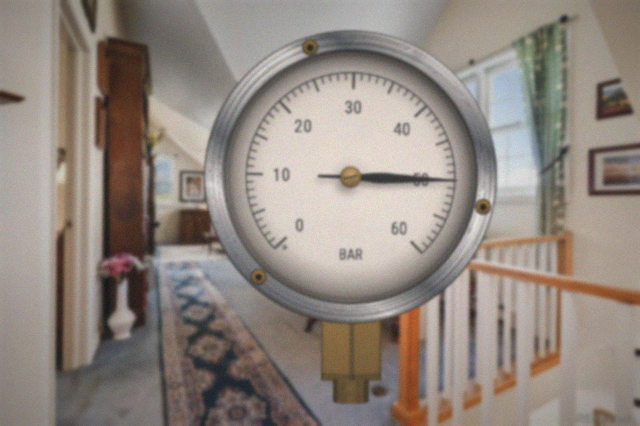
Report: 50bar
